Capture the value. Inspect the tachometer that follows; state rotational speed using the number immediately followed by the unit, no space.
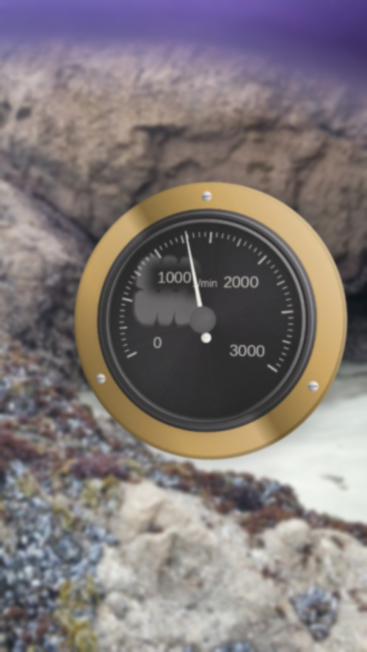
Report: 1300rpm
